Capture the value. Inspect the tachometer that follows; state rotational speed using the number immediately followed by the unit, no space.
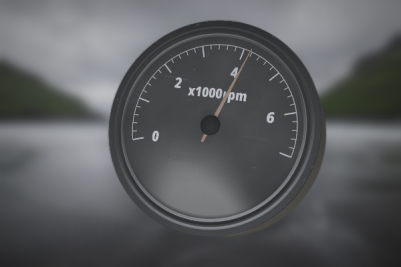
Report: 4200rpm
